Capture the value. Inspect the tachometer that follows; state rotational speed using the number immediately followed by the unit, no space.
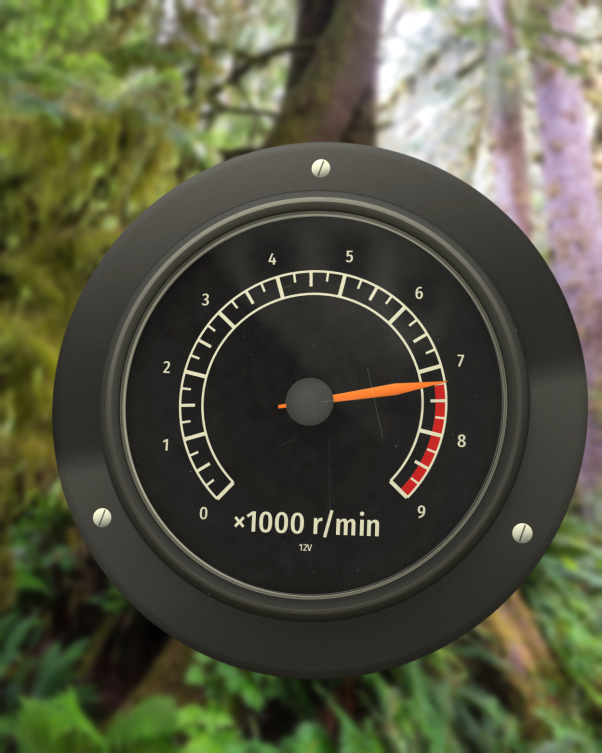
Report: 7250rpm
